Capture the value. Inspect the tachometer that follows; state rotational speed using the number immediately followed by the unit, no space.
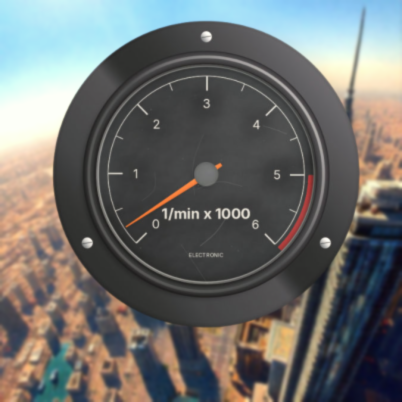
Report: 250rpm
